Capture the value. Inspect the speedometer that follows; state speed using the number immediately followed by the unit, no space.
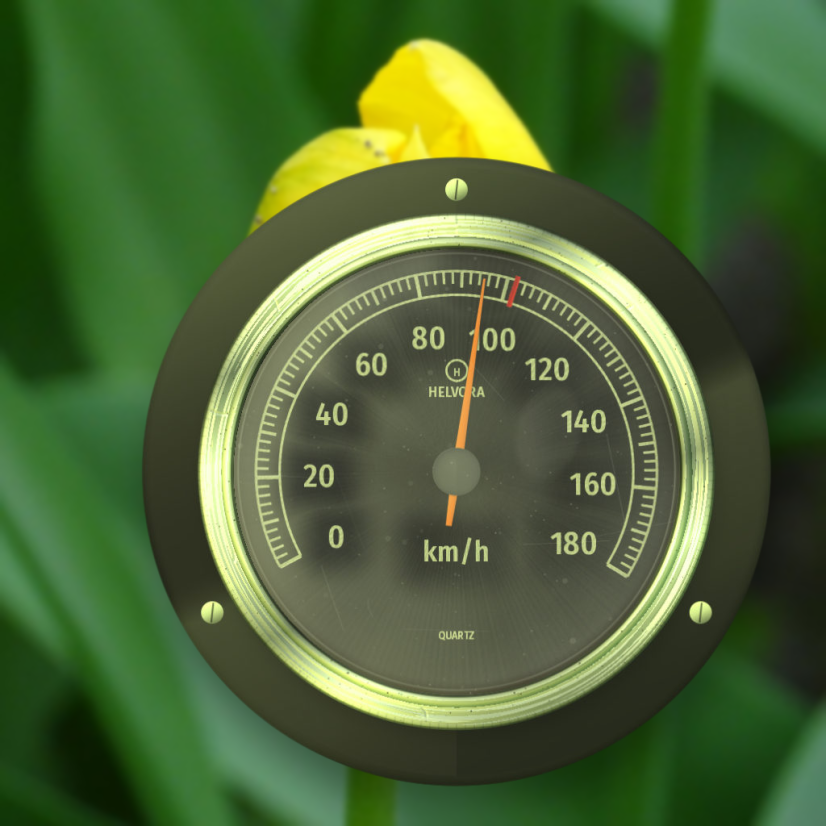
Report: 95km/h
